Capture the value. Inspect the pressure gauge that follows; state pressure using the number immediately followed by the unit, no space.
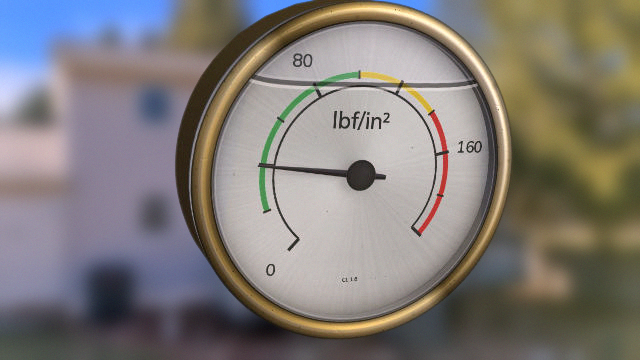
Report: 40psi
